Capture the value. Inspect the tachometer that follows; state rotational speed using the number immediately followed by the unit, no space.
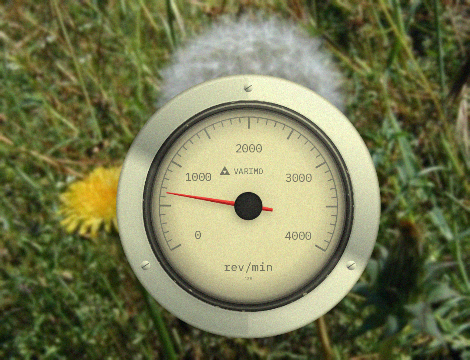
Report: 650rpm
